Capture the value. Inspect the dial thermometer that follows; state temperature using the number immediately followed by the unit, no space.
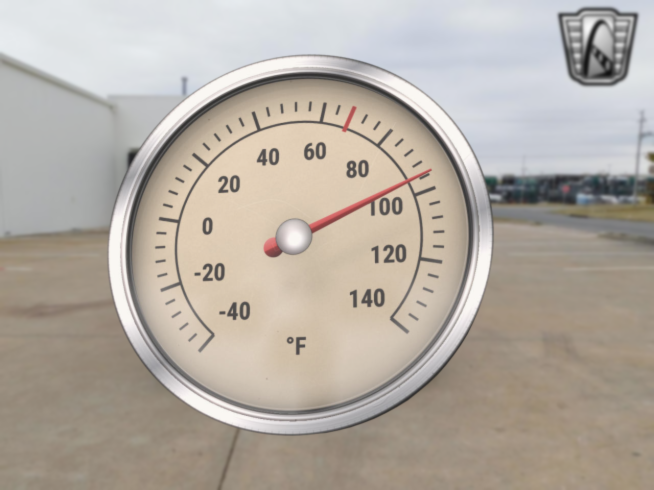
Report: 96°F
